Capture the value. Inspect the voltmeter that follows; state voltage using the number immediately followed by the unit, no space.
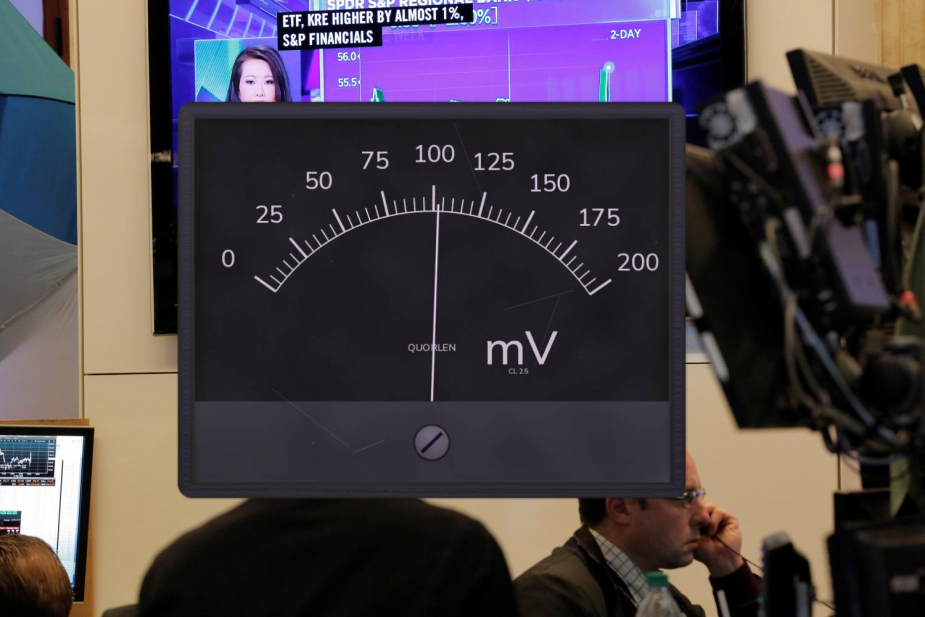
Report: 102.5mV
